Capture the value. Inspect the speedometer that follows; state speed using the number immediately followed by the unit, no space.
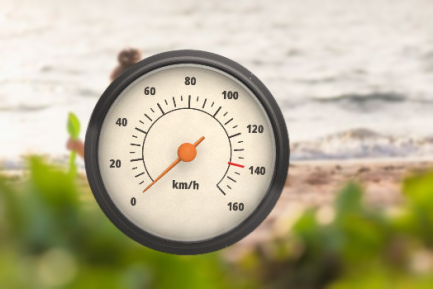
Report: 0km/h
